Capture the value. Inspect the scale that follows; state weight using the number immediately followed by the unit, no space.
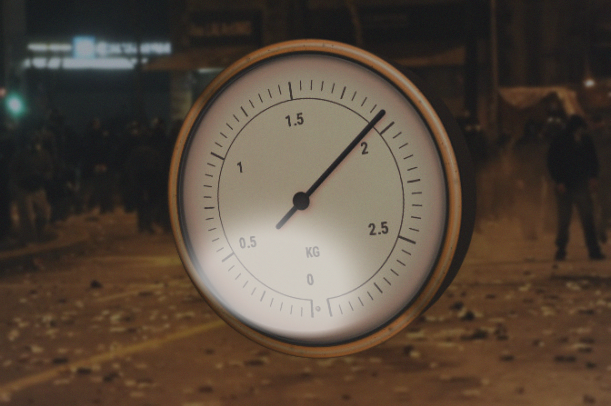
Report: 1.95kg
